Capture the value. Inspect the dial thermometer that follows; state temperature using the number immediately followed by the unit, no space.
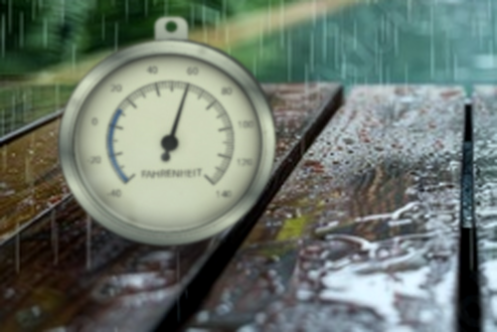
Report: 60°F
